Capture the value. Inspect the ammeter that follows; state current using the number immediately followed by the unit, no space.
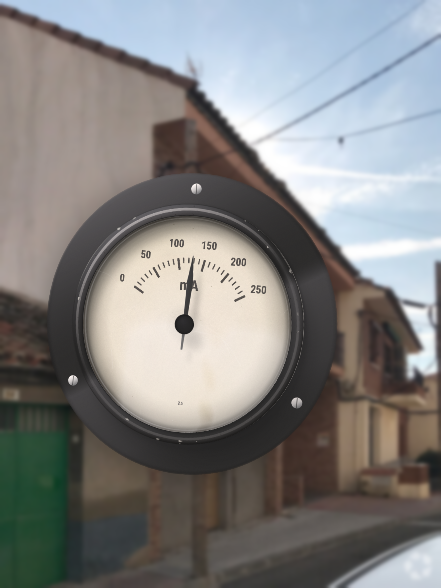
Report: 130mA
